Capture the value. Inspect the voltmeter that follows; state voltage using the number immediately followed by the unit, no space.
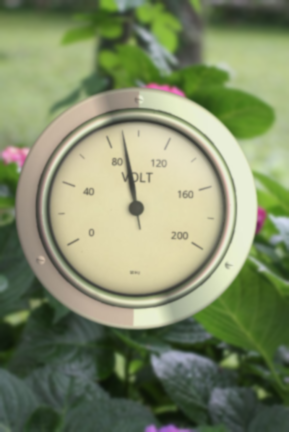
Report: 90V
